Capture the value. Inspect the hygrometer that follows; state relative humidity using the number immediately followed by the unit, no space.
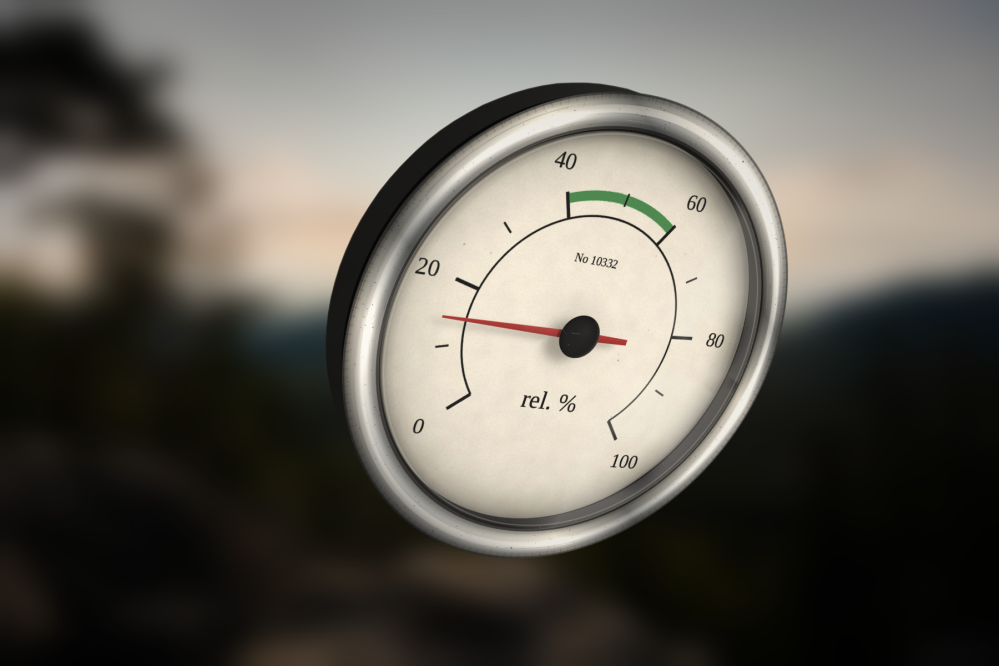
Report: 15%
